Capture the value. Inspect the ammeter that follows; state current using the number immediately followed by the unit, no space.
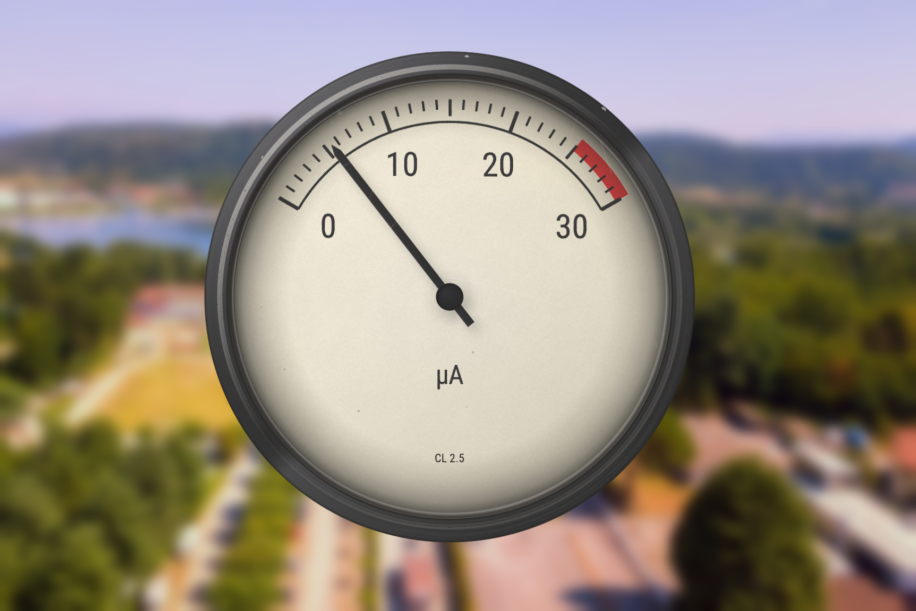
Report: 5.5µA
